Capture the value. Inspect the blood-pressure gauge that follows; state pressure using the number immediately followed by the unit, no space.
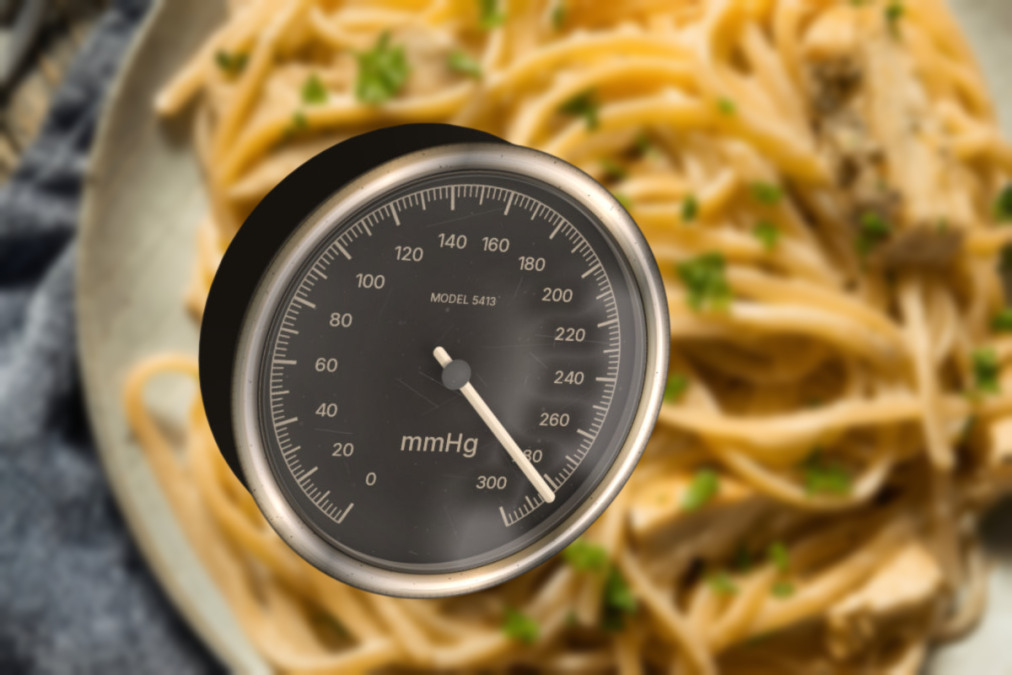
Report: 284mmHg
